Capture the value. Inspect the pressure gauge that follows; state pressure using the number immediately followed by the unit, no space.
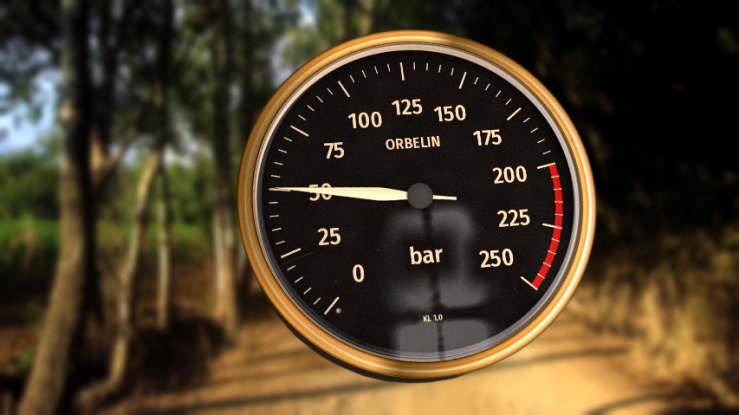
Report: 50bar
